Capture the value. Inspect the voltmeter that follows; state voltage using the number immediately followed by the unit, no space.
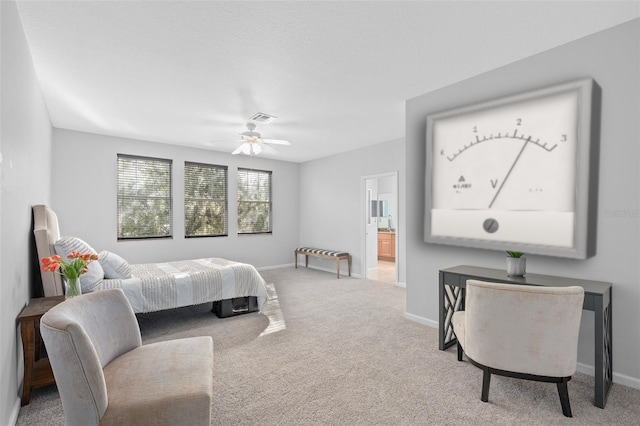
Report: 2.4V
